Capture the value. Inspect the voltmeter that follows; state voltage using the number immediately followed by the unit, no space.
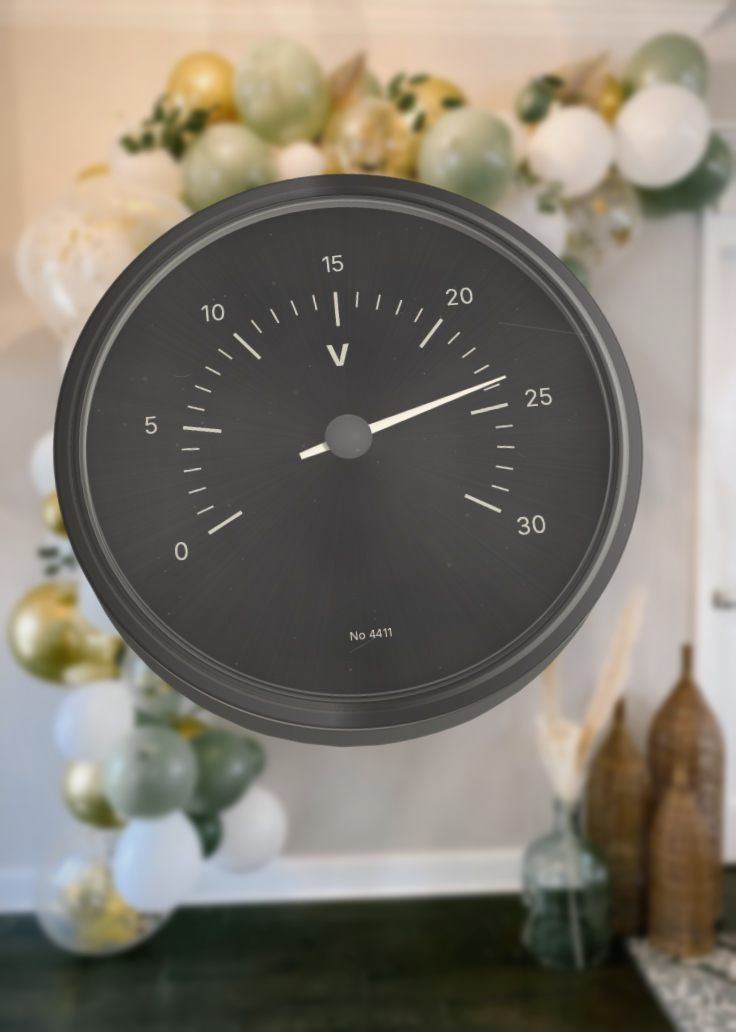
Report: 24V
